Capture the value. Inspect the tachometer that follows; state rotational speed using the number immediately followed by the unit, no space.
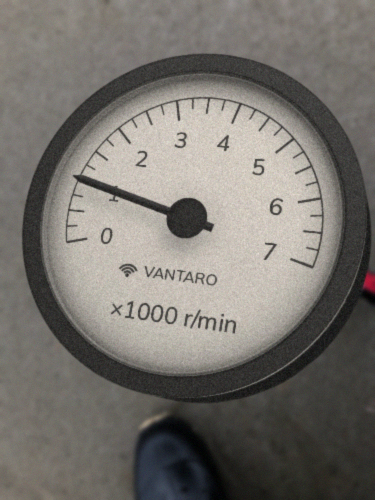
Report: 1000rpm
